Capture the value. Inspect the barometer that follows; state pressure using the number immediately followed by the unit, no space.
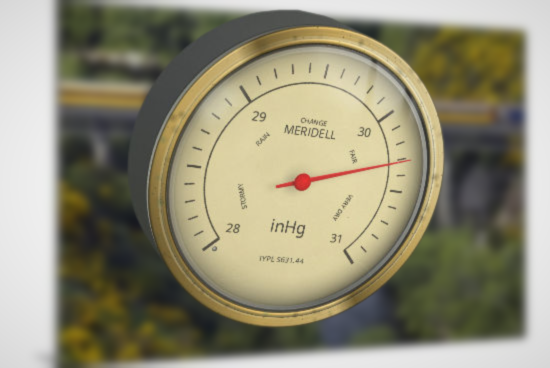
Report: 30.3inHg
